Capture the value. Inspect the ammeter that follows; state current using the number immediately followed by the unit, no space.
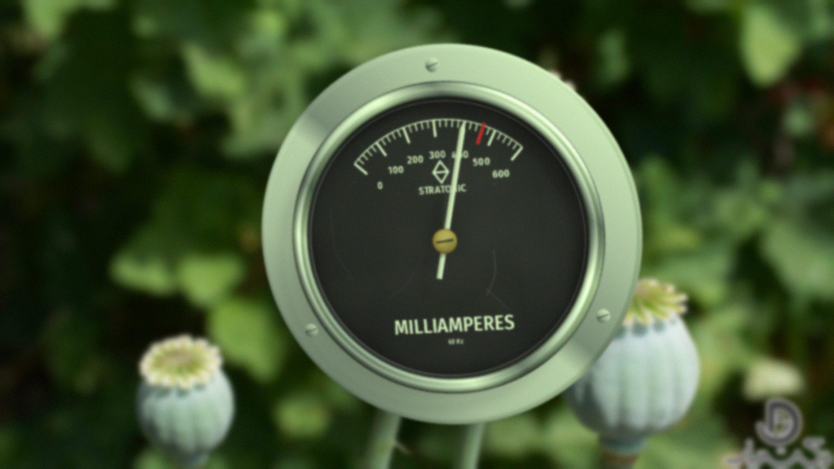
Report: 400mA
